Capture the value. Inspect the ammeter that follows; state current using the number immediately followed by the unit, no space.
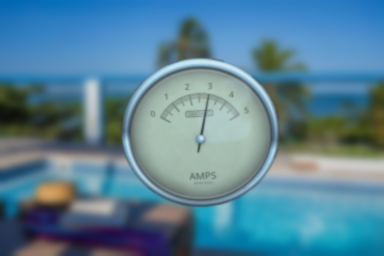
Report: 3A
